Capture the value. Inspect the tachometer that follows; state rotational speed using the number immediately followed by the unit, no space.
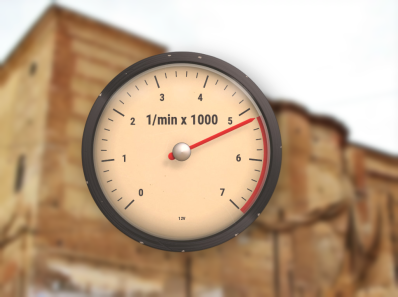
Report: 5200rpm
